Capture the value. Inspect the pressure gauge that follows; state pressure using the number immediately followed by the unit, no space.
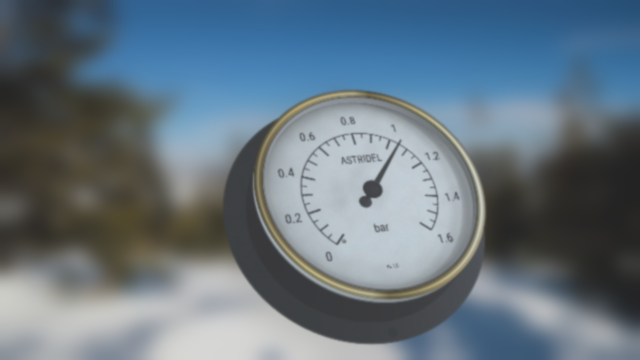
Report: 1.05bar
